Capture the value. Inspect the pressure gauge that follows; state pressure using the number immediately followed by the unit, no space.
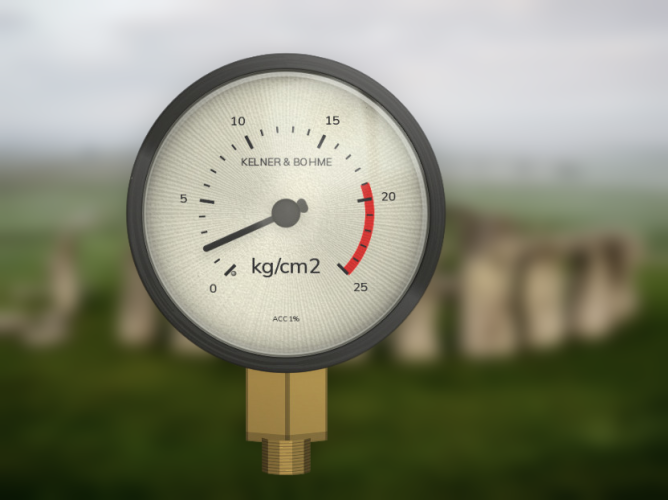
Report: 2kg/cm²
